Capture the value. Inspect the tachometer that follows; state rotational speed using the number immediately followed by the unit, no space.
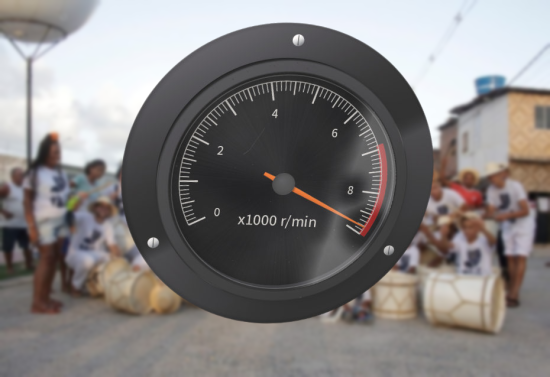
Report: 8800rpm
